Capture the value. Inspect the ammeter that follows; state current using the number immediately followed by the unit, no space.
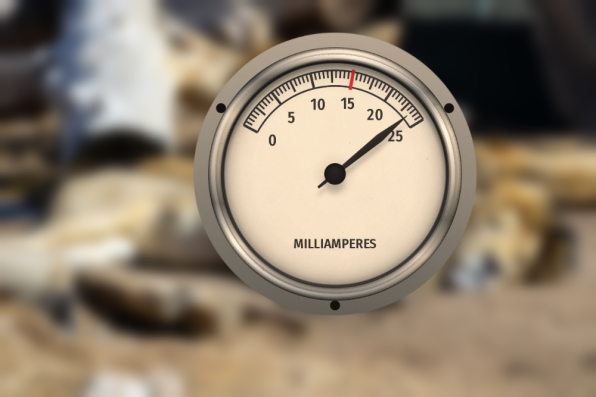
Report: 23.5mA
